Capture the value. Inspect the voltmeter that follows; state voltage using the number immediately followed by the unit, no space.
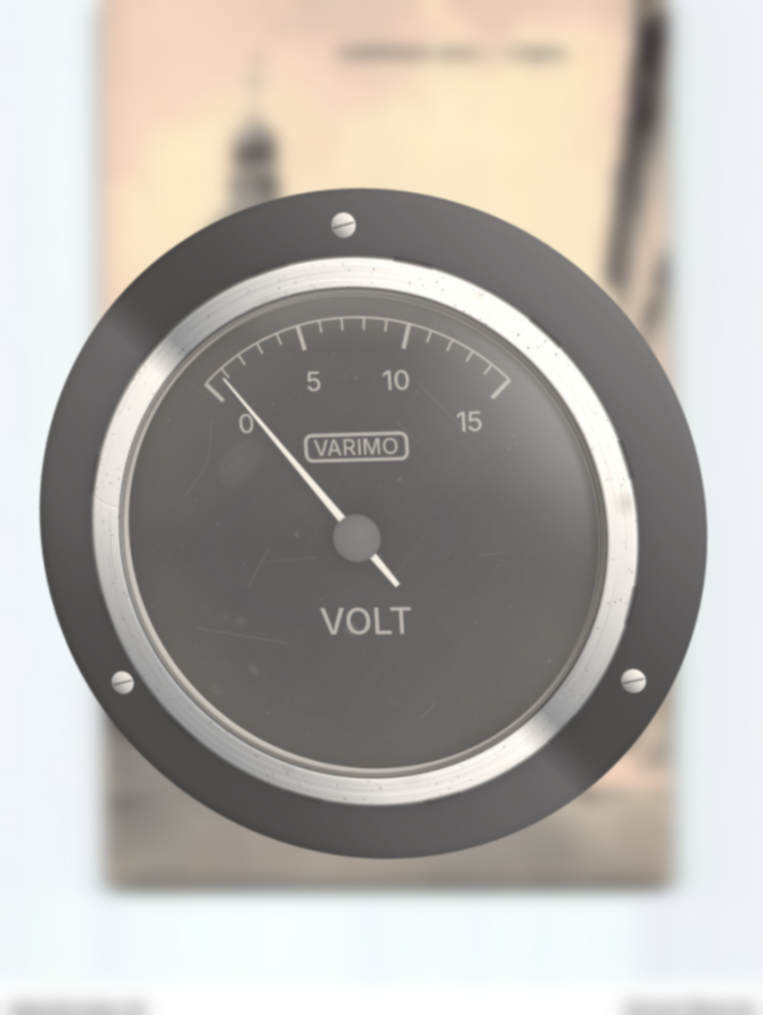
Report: 1V
